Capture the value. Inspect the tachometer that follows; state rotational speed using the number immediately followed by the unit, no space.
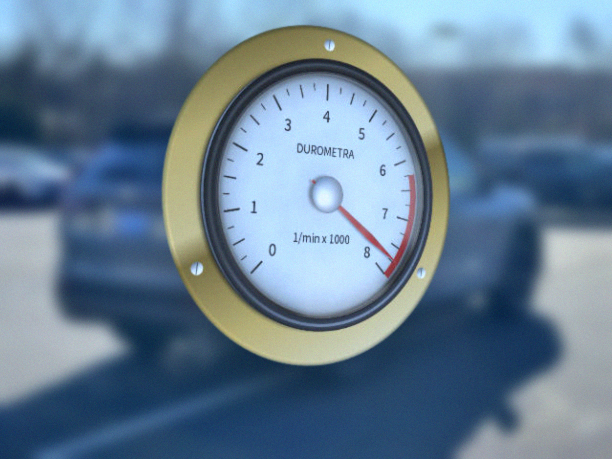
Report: 7750rpm
